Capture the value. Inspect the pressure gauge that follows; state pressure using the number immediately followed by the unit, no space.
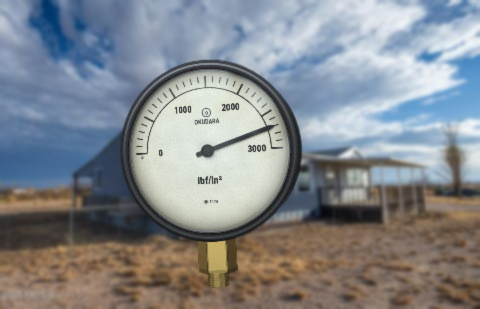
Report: 2700psi
